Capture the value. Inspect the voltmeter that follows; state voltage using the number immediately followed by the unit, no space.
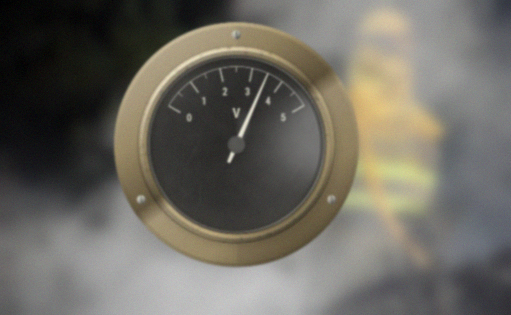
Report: 3.5V
